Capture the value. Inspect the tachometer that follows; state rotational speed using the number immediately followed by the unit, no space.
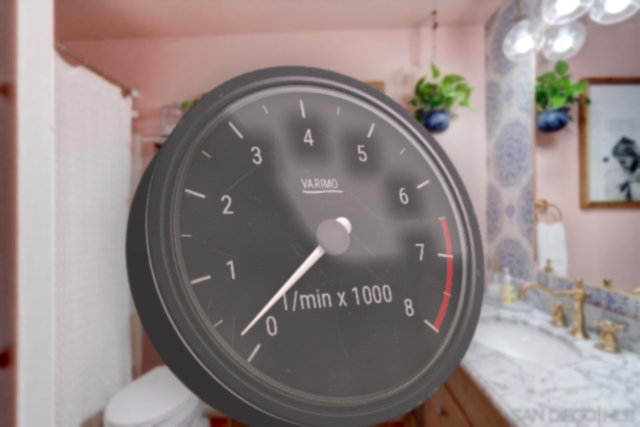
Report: 250rpm
